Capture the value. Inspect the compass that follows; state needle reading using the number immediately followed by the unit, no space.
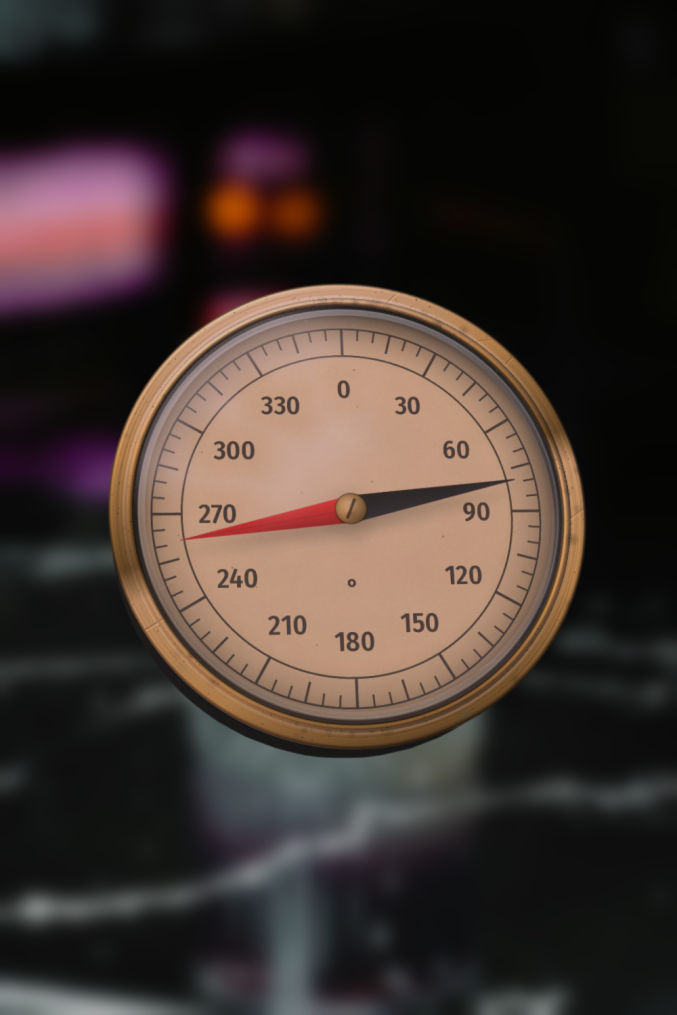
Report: 260°
